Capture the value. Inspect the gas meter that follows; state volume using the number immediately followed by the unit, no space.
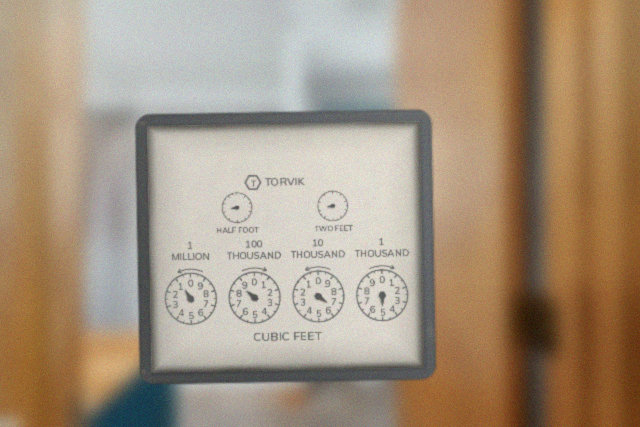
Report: 86500ft³
